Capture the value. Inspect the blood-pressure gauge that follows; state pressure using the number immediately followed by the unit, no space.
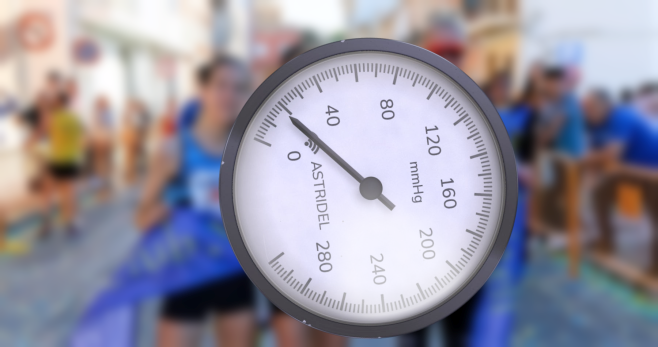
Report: 18mmHg
